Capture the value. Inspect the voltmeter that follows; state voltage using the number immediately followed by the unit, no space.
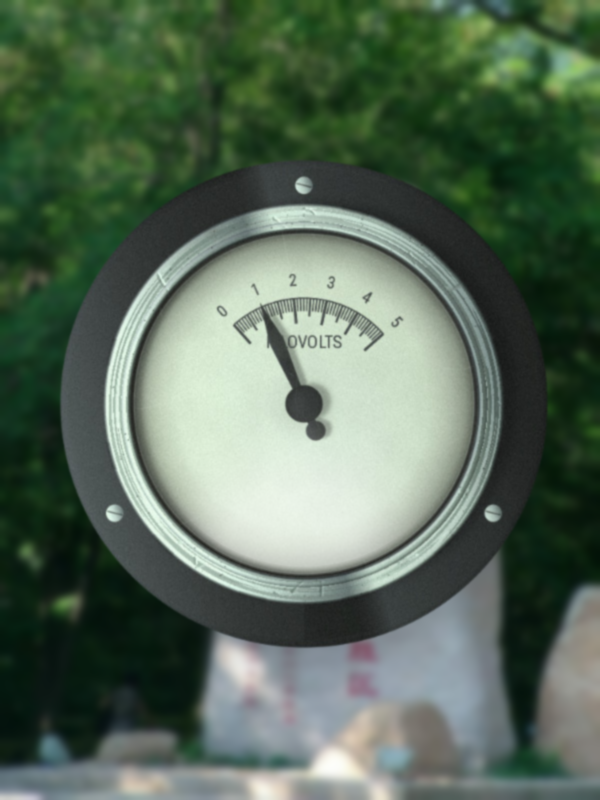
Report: 1kV
